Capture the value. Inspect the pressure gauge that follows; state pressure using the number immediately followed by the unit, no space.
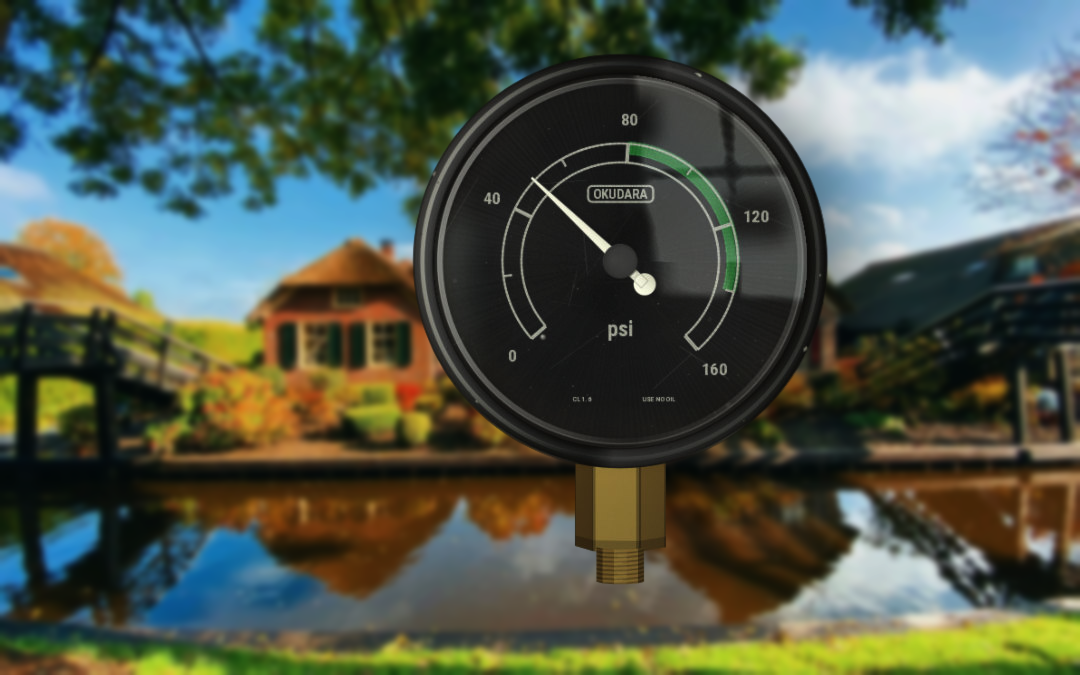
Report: 50psi
